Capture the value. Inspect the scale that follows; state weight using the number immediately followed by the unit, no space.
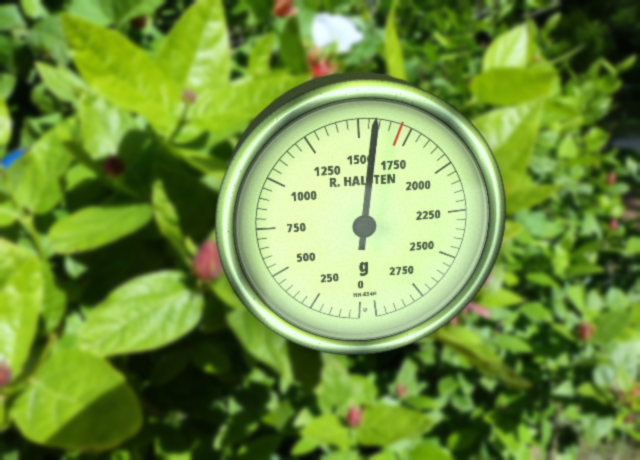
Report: 1575g
